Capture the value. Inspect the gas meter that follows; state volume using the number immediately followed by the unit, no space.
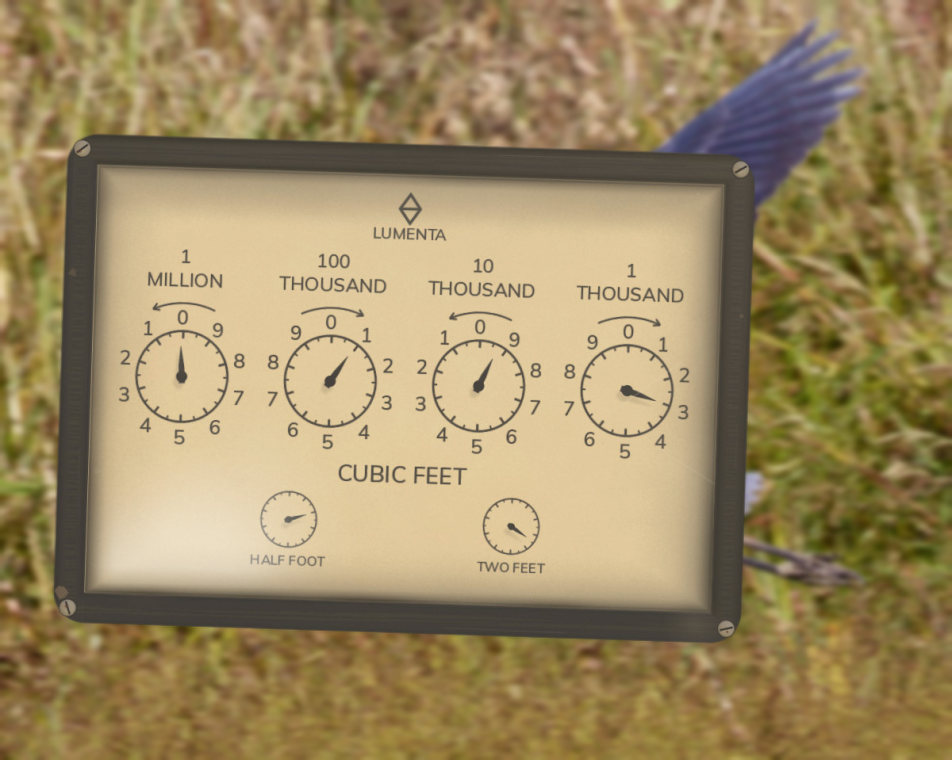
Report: 9300ft³
